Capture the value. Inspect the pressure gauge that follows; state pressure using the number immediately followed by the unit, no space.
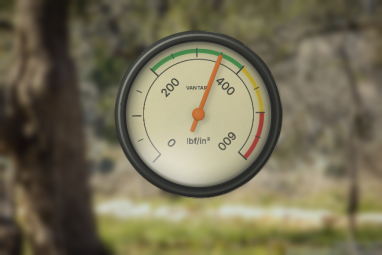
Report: 350psi
